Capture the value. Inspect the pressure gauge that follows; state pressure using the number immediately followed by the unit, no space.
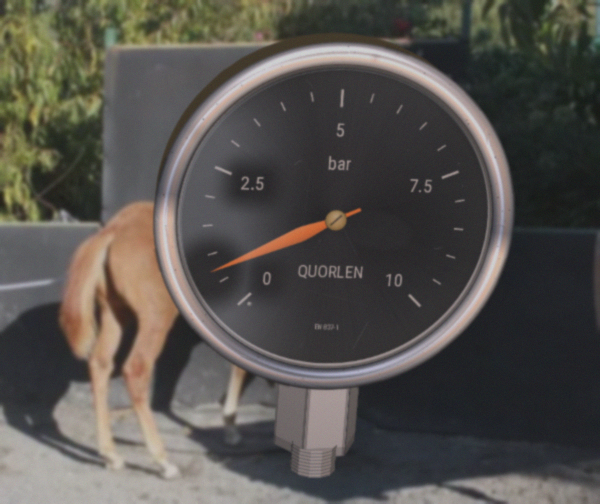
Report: 0.75bar
